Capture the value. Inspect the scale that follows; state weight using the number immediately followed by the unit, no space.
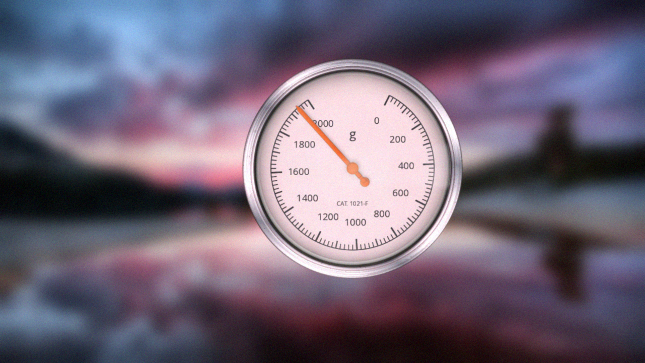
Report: 1940g
